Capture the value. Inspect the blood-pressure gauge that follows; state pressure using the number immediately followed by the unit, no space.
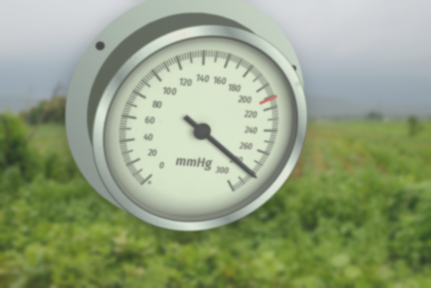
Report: 280mmHg
